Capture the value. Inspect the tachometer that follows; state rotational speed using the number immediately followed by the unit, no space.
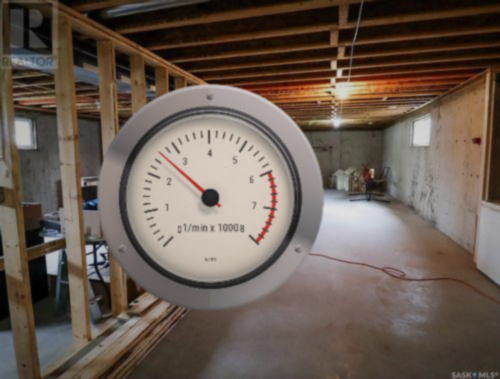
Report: 2600rpm
